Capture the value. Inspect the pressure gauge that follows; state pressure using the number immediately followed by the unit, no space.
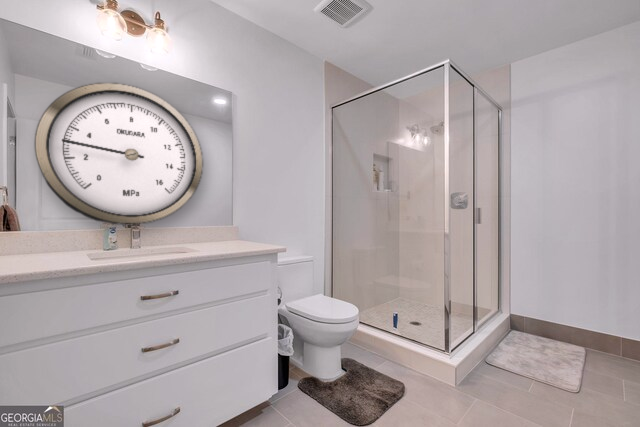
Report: 3MPa
